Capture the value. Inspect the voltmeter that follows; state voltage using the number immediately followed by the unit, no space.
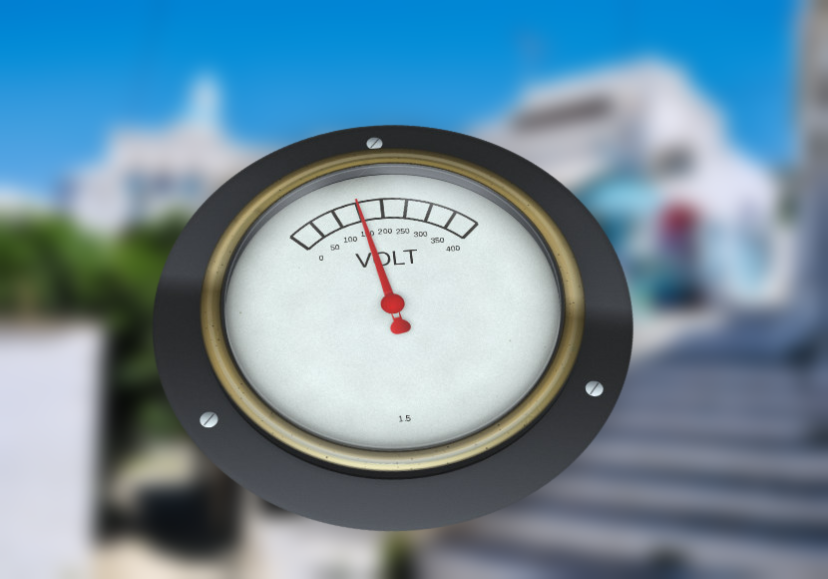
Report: 150V
